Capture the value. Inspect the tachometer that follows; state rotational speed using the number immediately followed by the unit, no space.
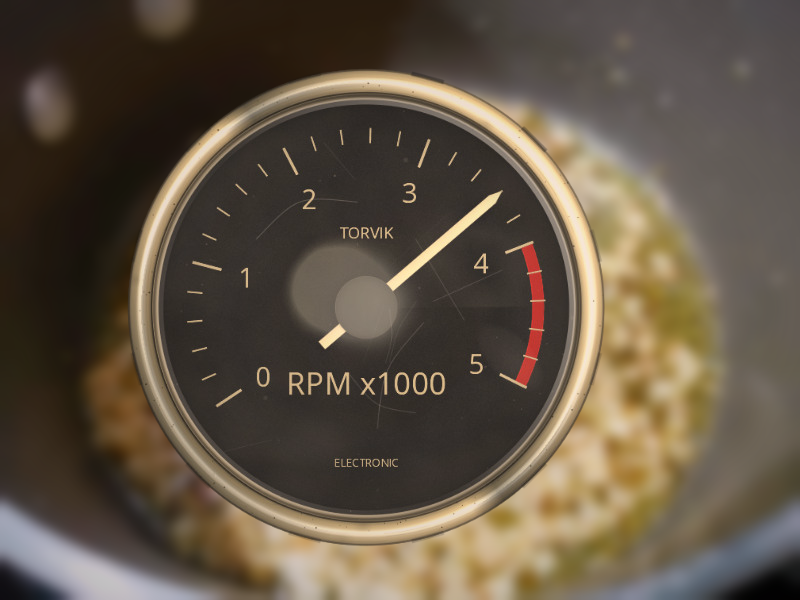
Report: 3600rpm
